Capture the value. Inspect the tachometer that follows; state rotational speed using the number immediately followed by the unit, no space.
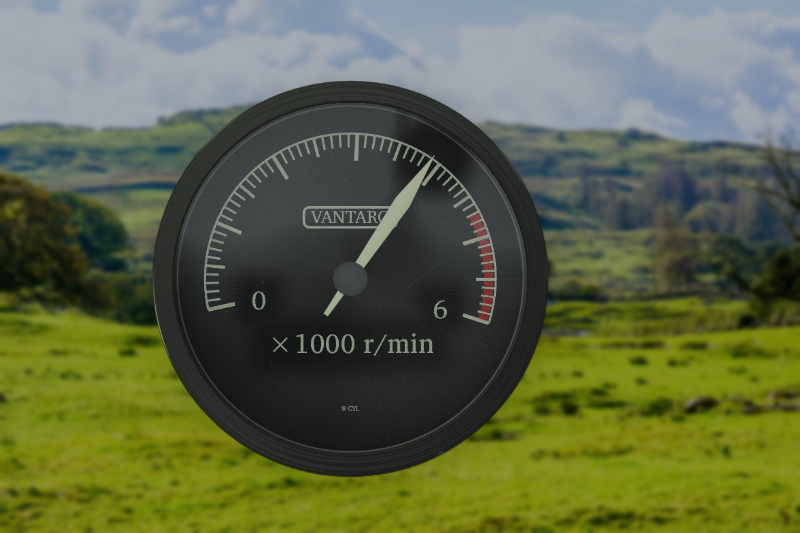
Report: 3900rpm
